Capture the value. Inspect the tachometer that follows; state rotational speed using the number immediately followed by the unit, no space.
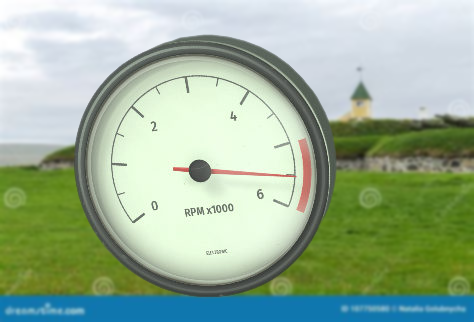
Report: 5500rpm
